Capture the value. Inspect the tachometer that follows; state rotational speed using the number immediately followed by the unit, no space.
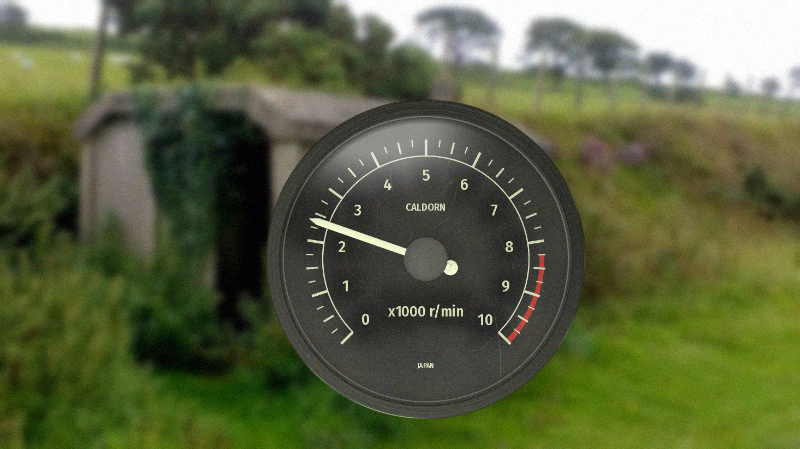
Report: 2375rpm
